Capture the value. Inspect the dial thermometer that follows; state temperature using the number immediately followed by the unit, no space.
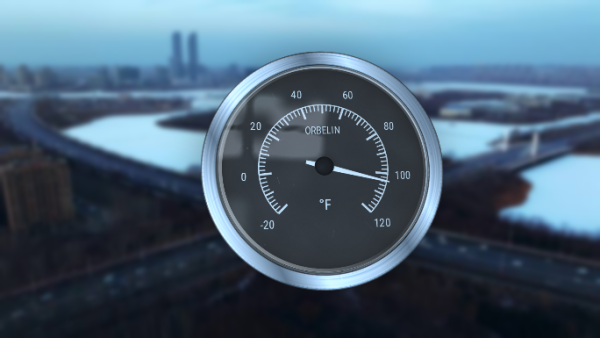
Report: 104°F
